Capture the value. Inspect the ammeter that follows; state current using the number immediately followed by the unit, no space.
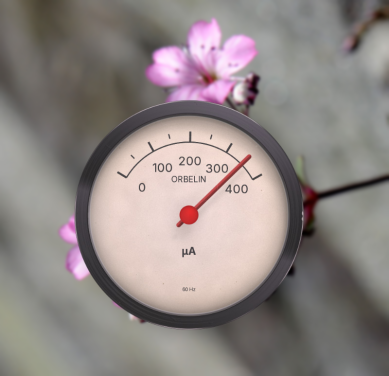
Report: 350µA
